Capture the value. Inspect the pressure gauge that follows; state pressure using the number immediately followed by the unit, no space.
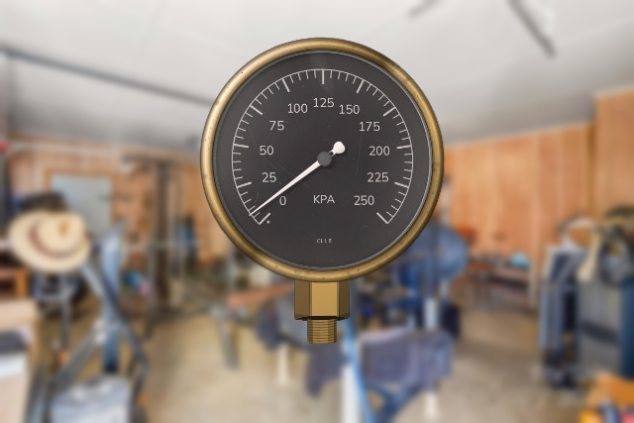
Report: 7.5kPa
